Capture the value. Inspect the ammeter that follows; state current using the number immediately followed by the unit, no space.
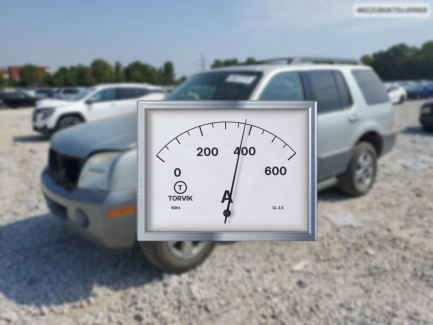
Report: 375A
